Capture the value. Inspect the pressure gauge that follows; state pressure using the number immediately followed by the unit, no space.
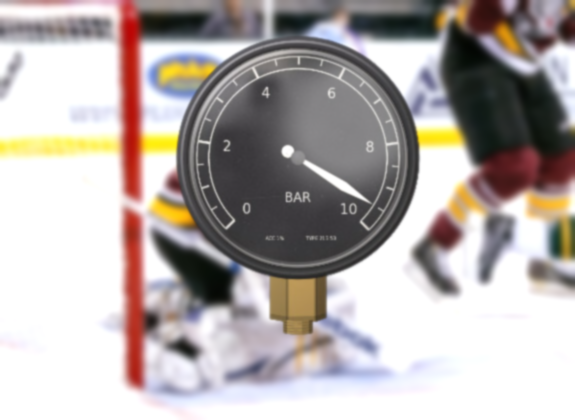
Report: 9.5bar
